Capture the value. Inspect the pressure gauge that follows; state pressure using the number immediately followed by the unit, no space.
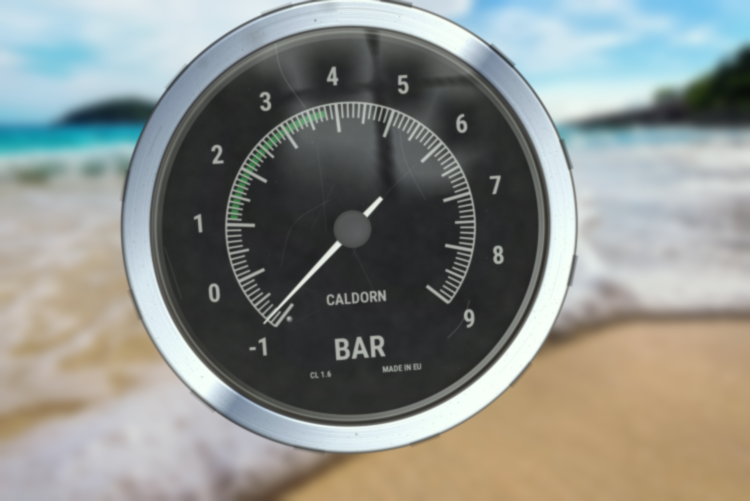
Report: -0.8bar
